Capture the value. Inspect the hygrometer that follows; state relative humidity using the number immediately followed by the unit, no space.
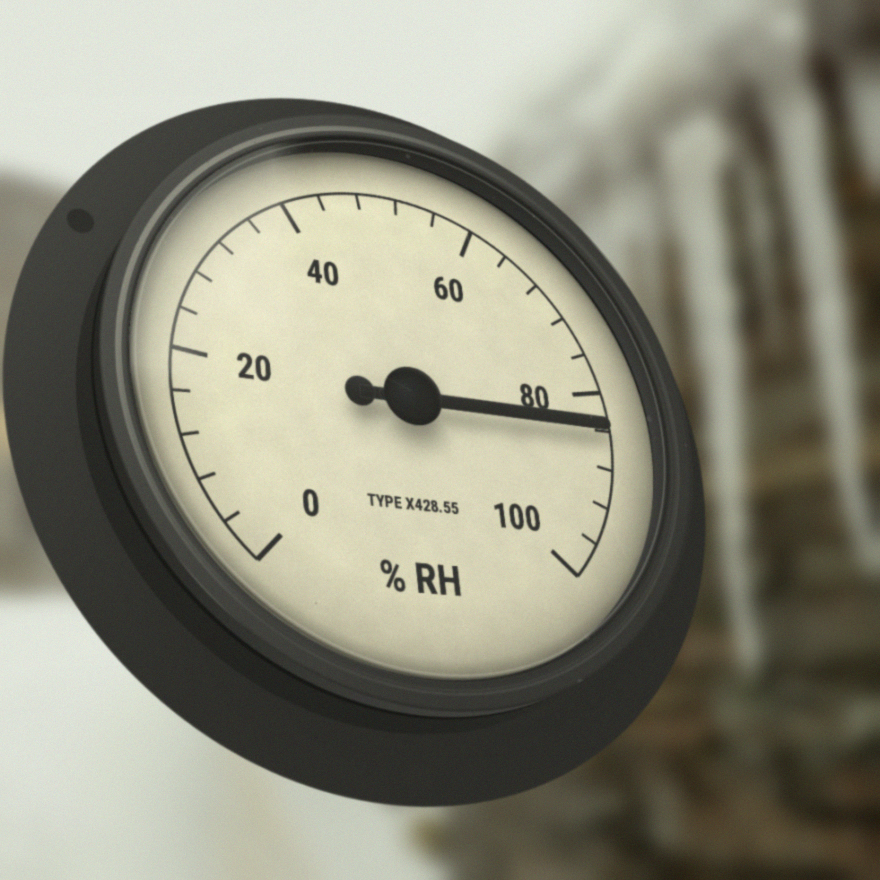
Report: 84%
